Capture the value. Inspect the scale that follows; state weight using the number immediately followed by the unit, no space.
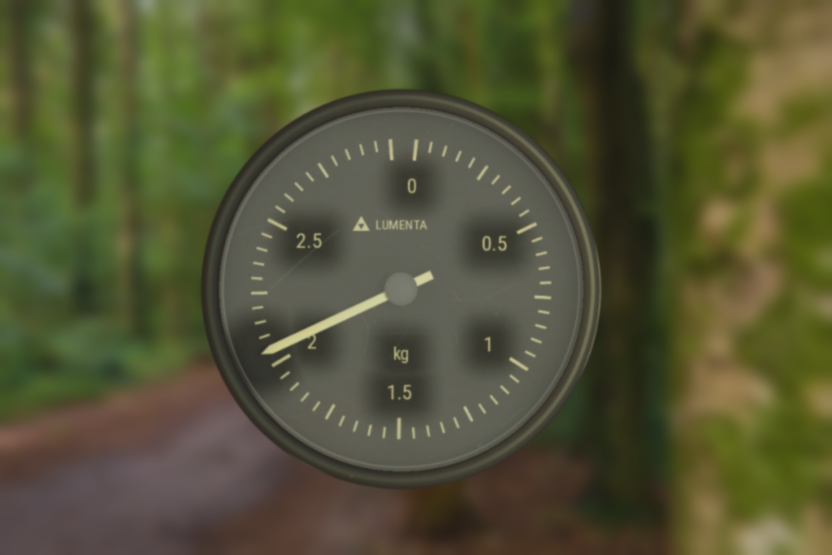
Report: 2.05kg
